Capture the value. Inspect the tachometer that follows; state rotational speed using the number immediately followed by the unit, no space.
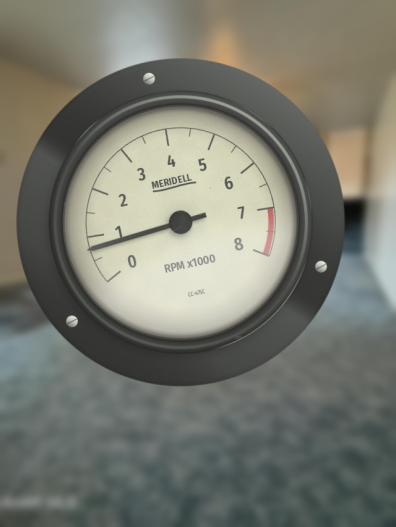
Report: 750rpm
